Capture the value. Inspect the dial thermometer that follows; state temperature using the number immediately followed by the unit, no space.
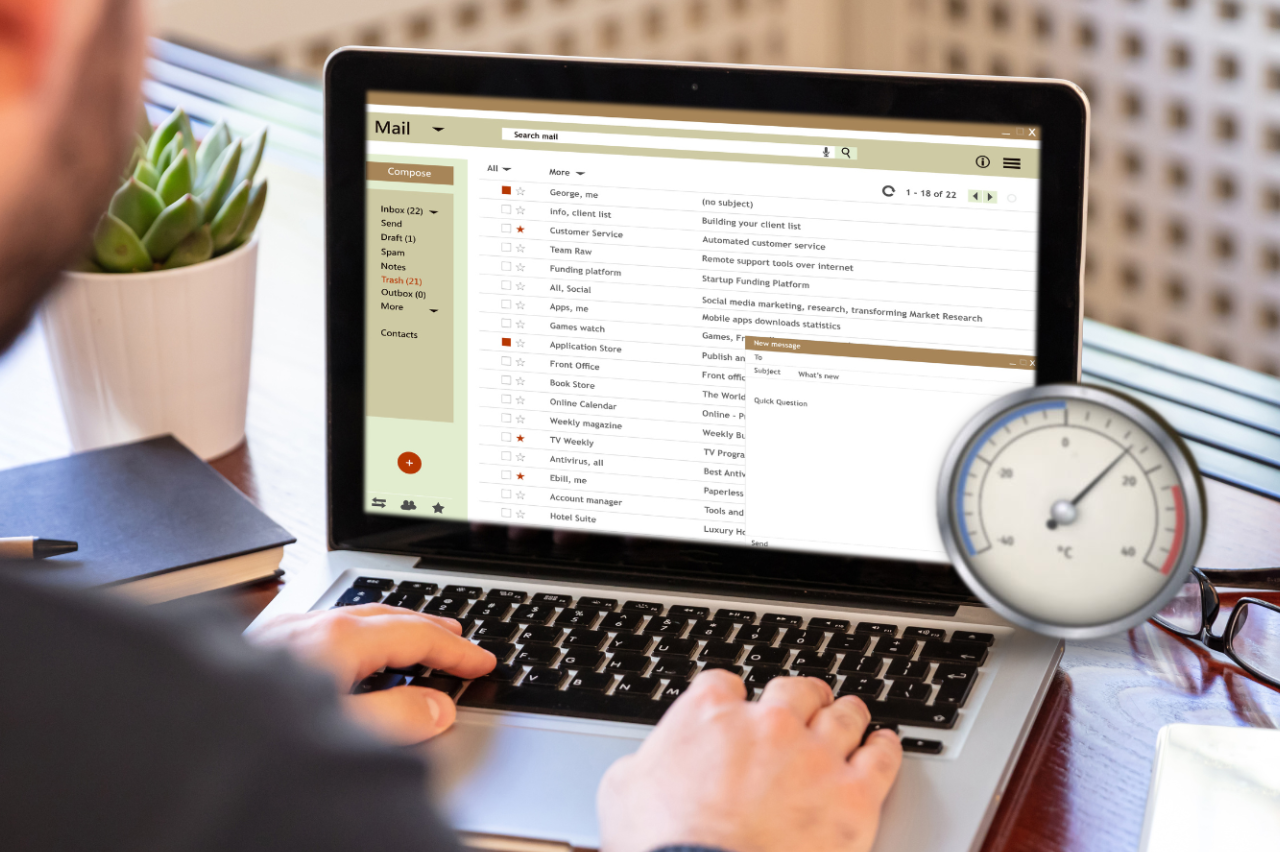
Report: 14°C
